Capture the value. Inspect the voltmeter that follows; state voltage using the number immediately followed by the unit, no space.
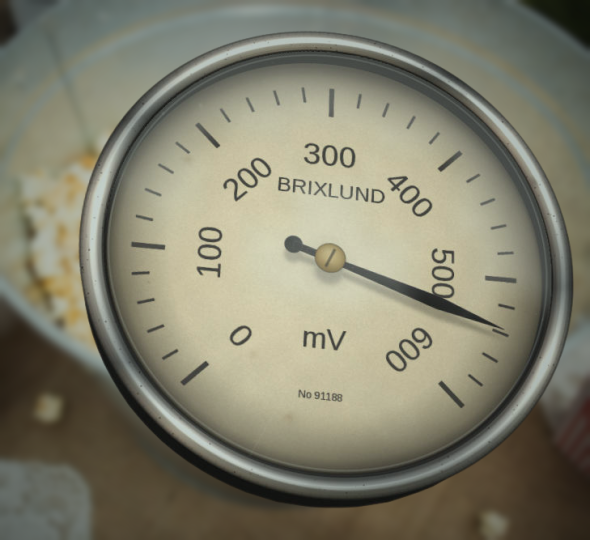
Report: 540mV
